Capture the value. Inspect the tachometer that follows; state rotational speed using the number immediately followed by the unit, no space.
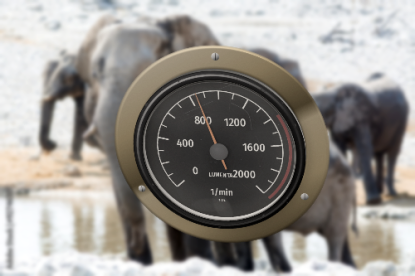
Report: 850rpm
